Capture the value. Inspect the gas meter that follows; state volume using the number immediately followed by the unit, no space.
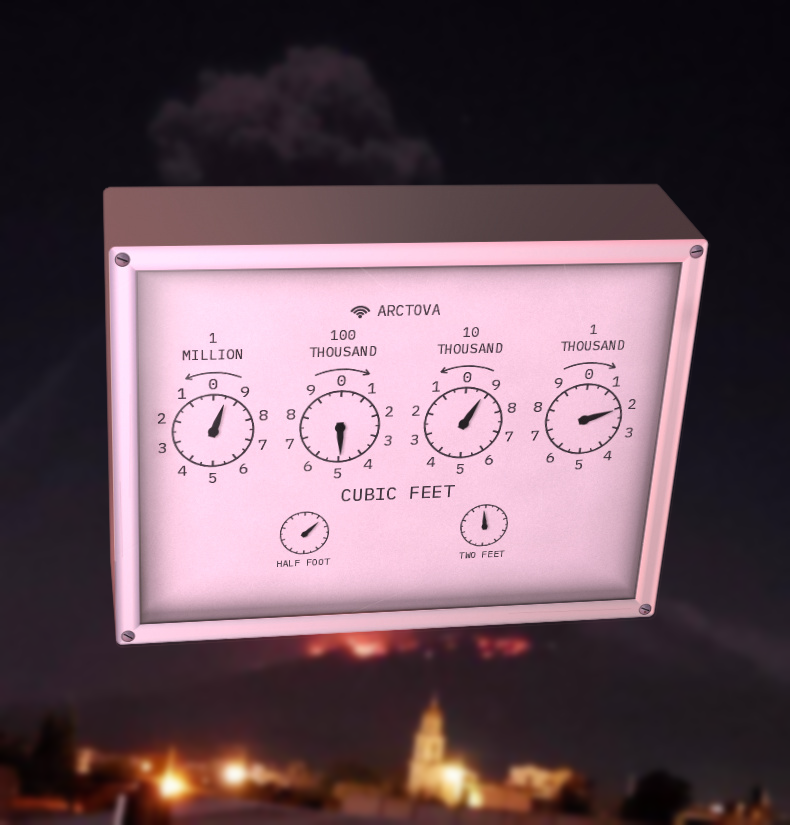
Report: 949200ft³
